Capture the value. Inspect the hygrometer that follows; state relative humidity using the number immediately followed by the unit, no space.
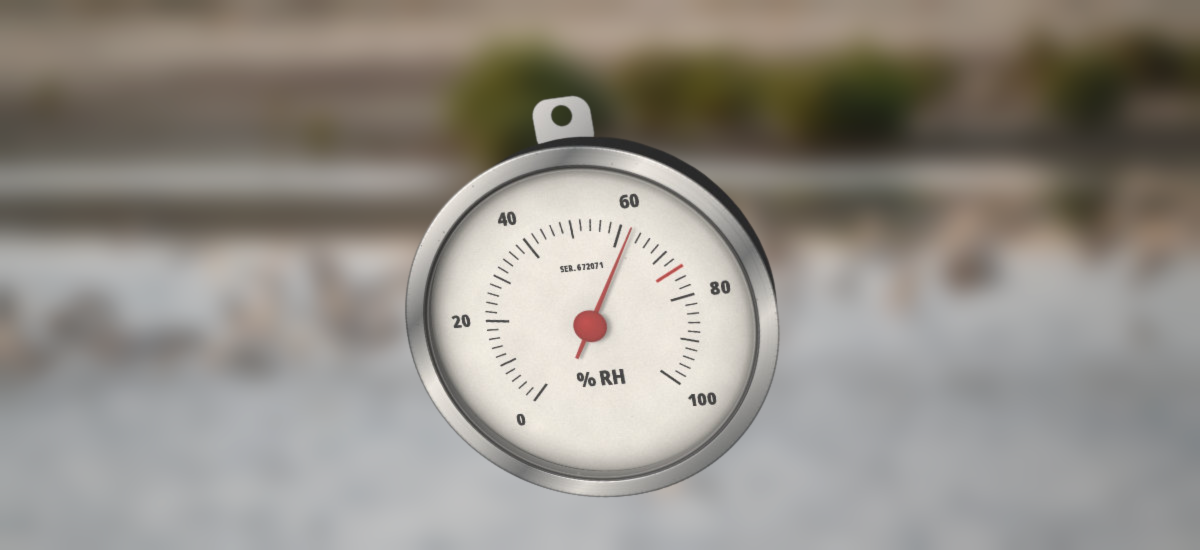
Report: 62%
